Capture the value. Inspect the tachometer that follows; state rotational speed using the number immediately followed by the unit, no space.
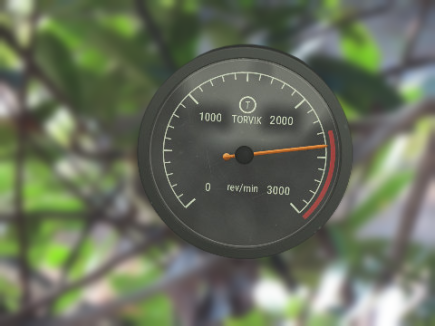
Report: 2400rpm
